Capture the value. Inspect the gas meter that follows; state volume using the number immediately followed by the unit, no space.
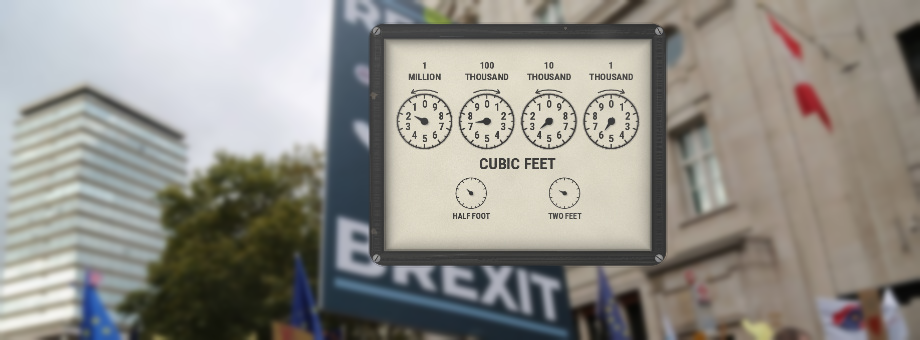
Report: 173600ft³
